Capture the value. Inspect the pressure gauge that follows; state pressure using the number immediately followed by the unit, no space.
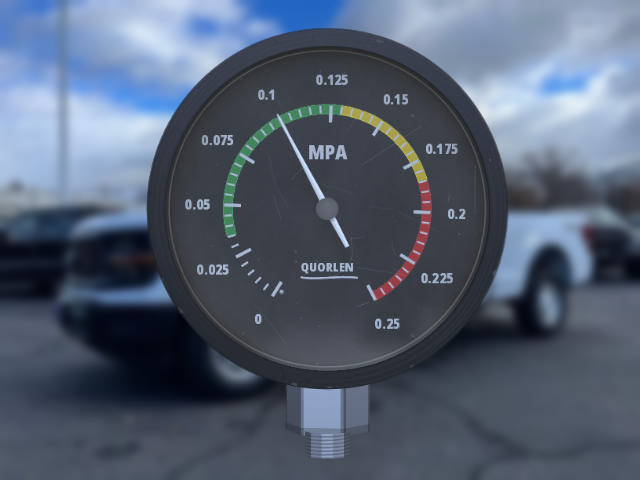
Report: 0.1MPa
